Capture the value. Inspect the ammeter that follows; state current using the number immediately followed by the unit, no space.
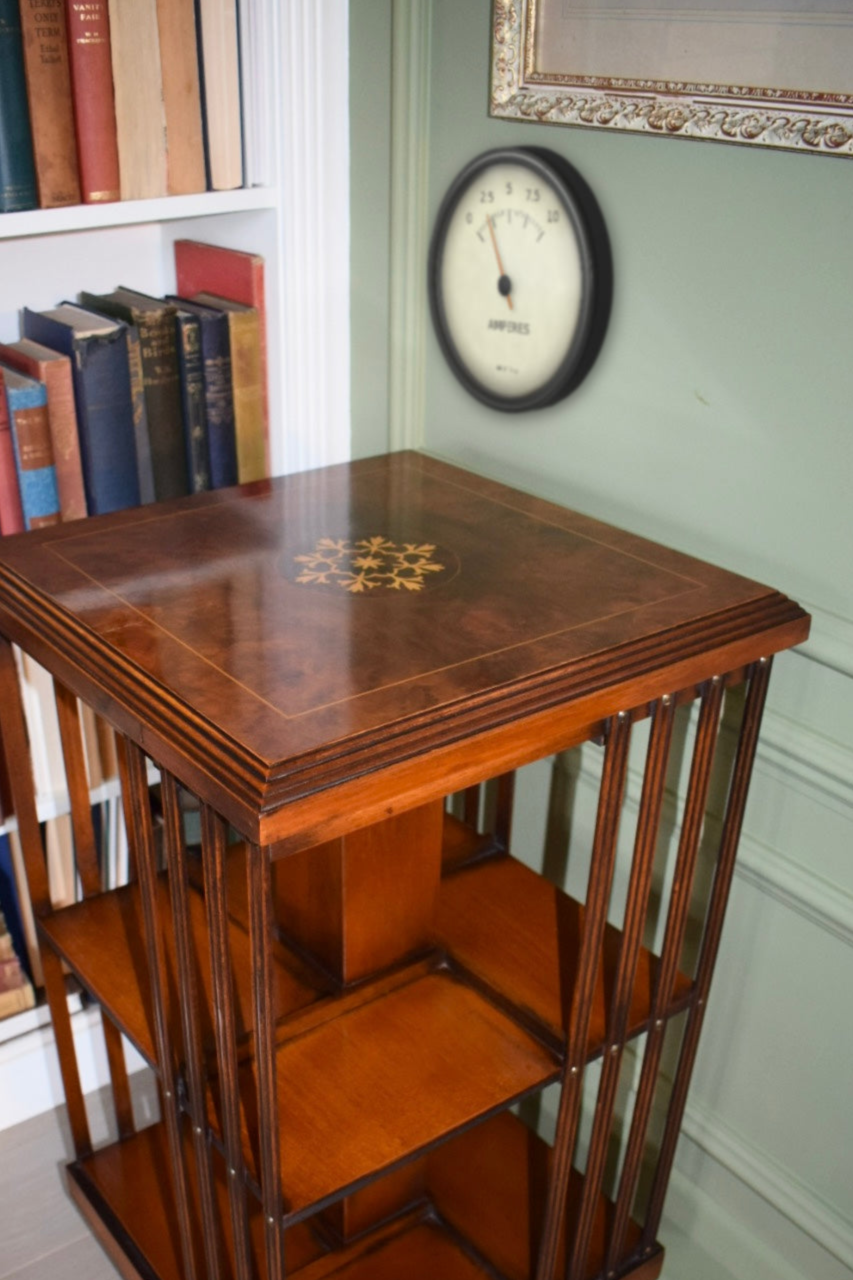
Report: 2.5A
